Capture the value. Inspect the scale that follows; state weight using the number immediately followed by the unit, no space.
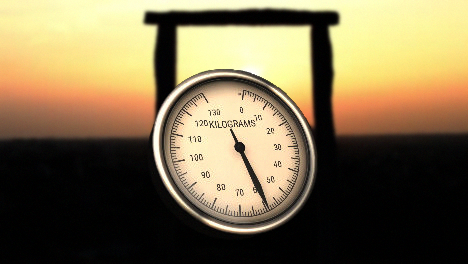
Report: 60kg
